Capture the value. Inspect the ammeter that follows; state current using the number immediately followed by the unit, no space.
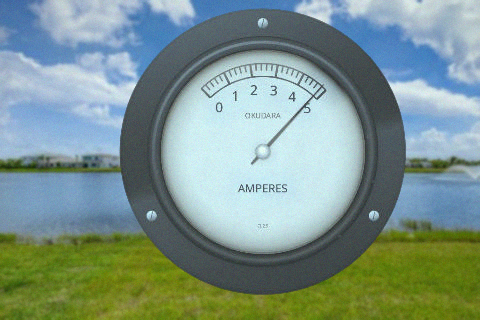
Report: 4.8A
